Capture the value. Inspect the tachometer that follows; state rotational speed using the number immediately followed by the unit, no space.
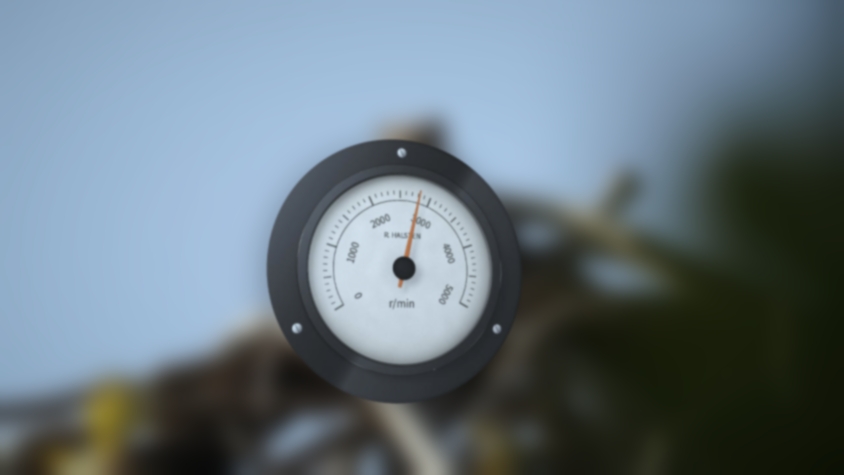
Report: 2800rpm
